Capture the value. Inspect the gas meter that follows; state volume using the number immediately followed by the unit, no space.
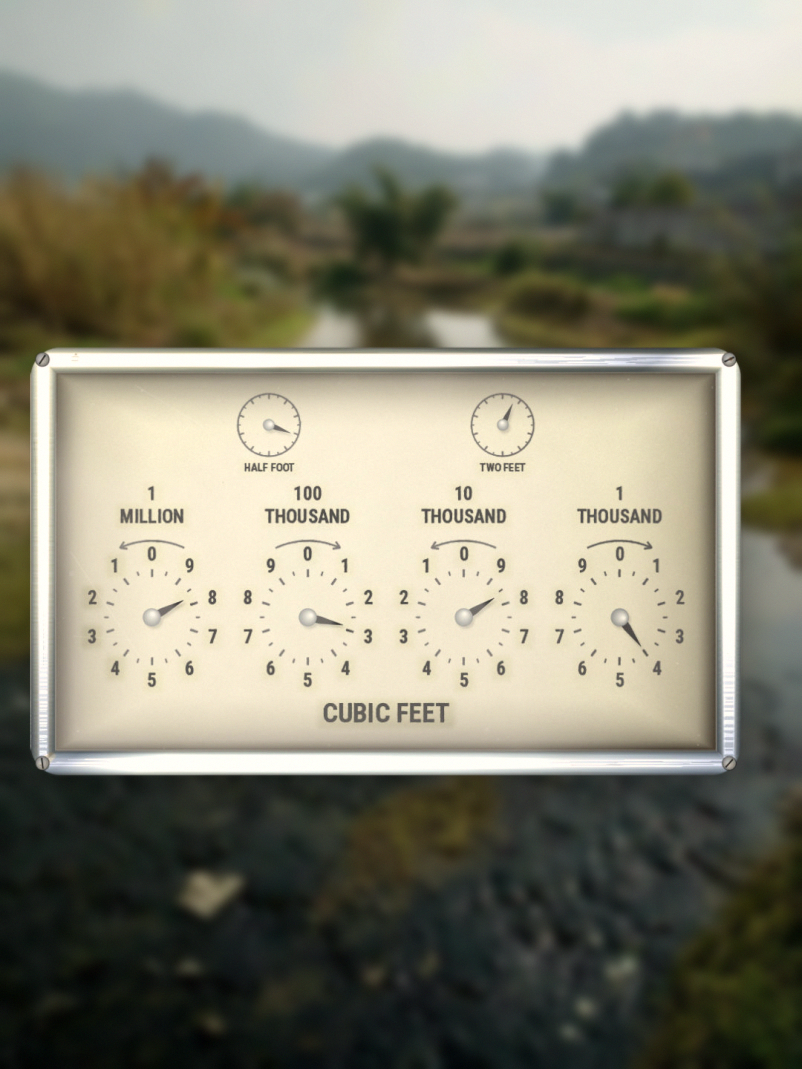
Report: 828400ft³
